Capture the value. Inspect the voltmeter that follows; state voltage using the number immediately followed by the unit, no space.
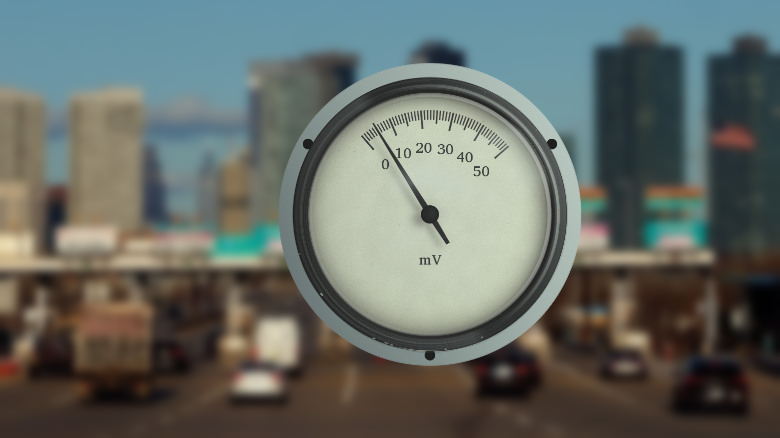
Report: 5mV
